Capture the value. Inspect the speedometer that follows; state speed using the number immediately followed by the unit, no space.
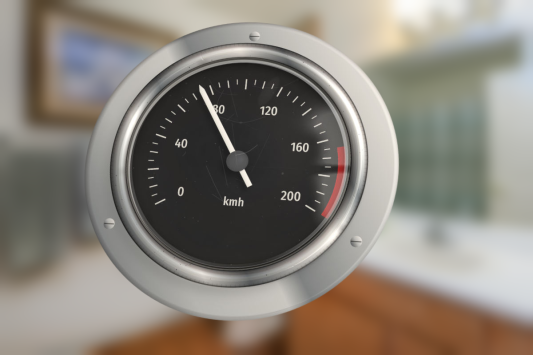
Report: 75km/h
